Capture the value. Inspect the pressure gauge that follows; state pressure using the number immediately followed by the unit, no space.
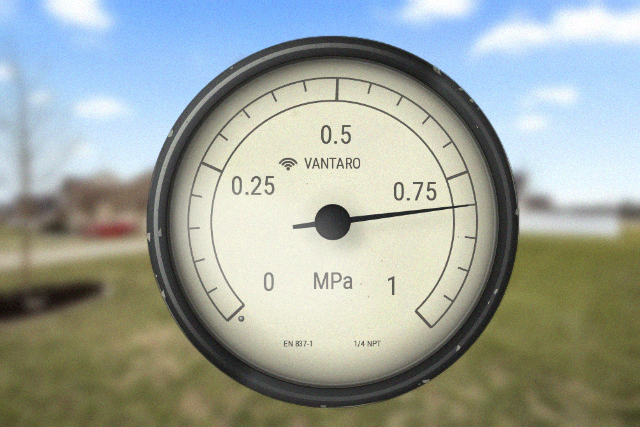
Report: 0.8MPa
